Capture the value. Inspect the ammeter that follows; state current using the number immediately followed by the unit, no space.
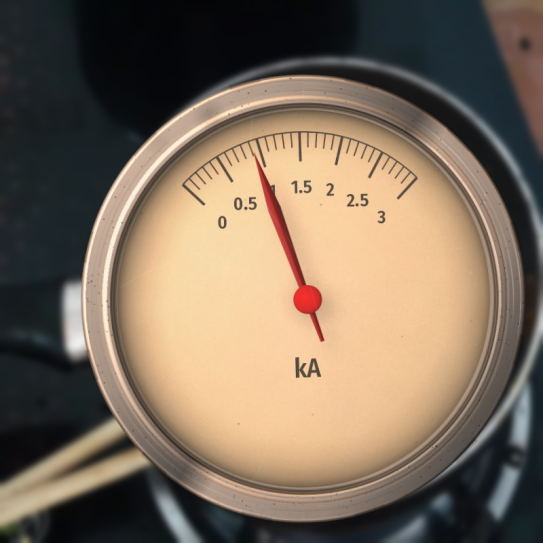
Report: 0.9kA
